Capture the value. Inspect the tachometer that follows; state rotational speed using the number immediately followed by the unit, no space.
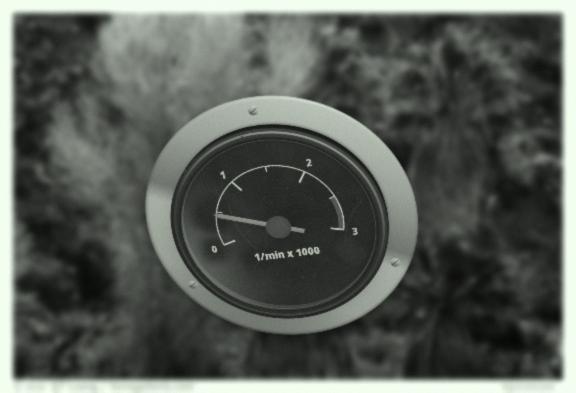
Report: 500rpm
